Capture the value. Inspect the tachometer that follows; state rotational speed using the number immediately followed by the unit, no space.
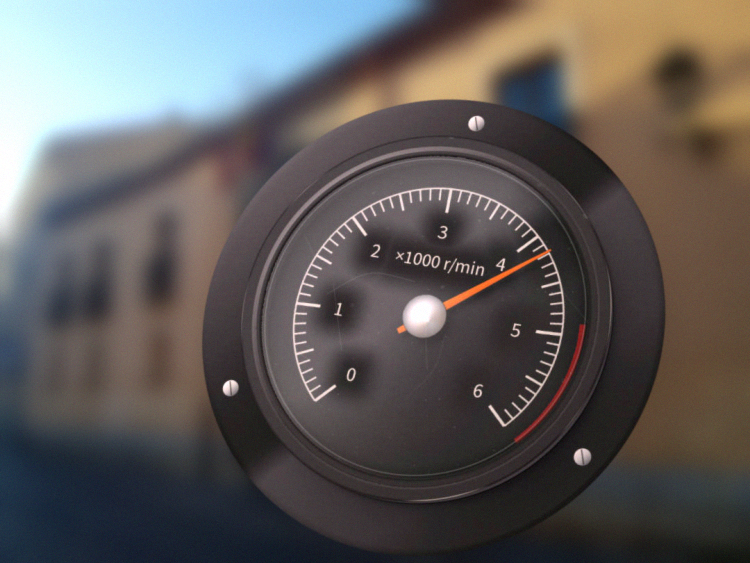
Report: 4200rpm
